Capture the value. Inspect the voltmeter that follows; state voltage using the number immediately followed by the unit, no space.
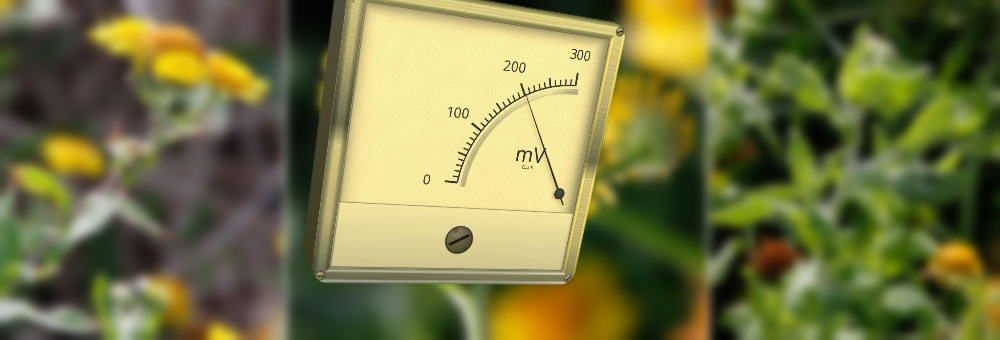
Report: 200mV
